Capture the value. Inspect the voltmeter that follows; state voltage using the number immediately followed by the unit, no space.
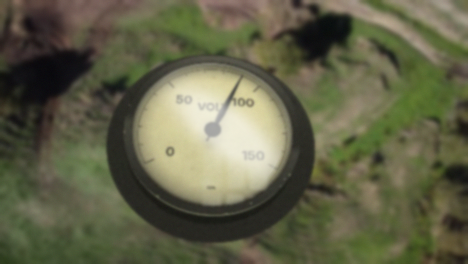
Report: 90V
